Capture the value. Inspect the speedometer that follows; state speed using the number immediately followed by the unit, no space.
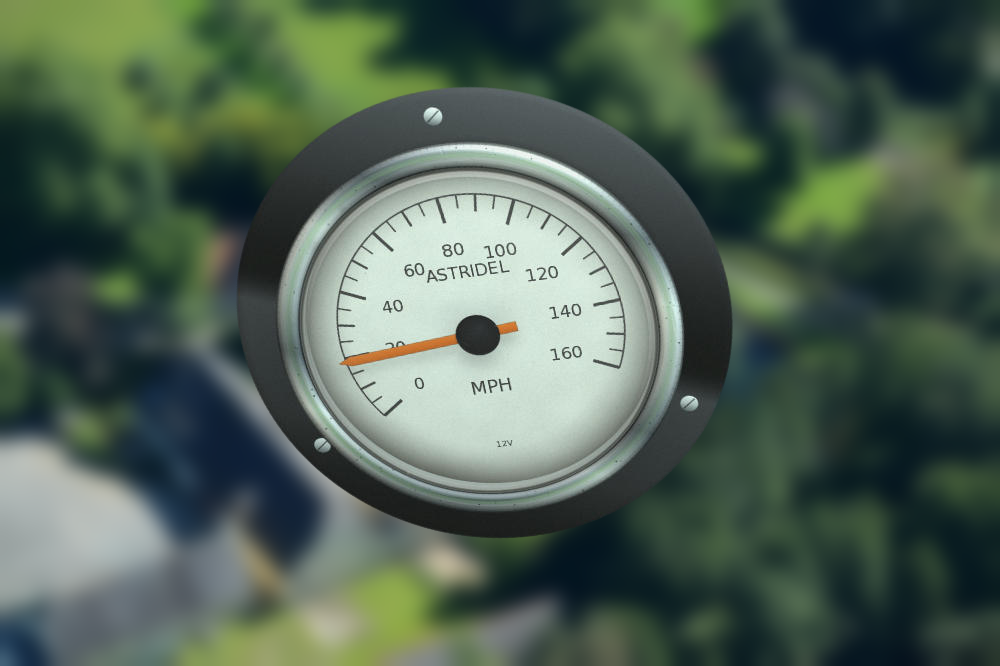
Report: 20mph
